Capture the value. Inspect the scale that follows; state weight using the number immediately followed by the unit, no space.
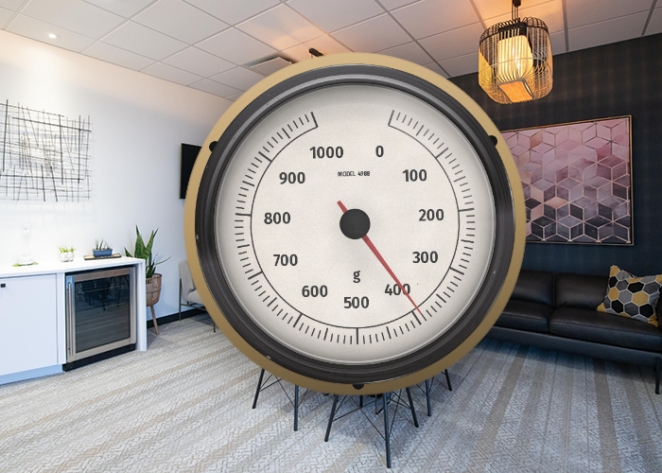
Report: 390g
